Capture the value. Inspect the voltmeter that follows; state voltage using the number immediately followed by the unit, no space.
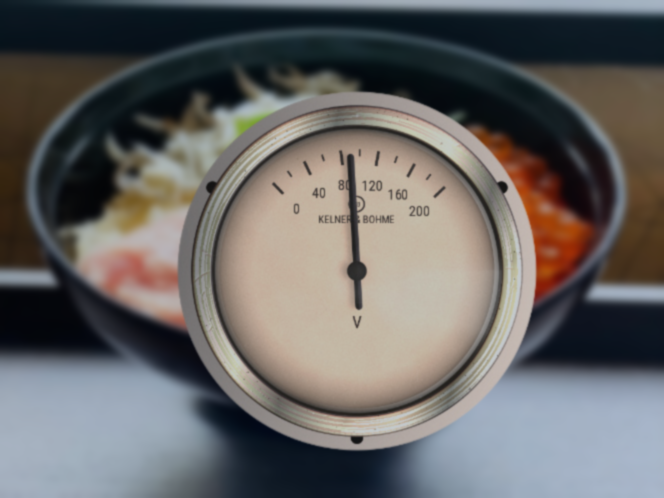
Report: 90V
